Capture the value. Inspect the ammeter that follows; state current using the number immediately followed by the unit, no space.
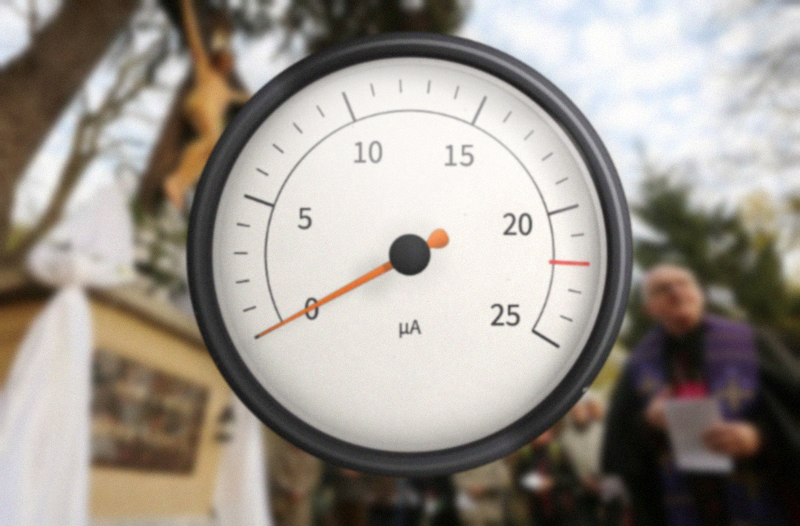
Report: 0µA
